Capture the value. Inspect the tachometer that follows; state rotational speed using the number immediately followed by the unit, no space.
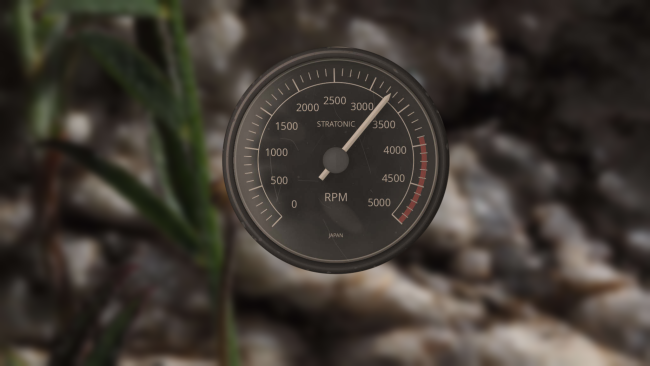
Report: 3250rpm
